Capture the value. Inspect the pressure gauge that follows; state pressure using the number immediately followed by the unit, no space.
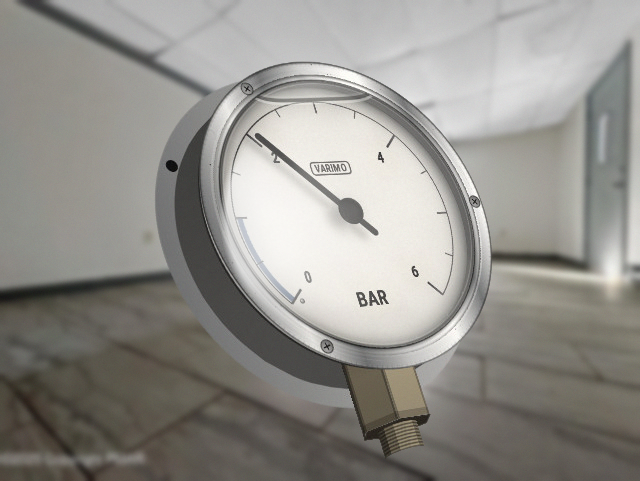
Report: 2bar
